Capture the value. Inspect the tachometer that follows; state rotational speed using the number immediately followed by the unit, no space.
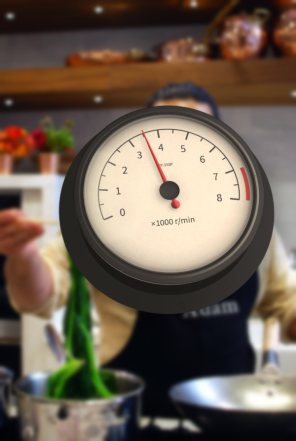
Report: 3500rpm
